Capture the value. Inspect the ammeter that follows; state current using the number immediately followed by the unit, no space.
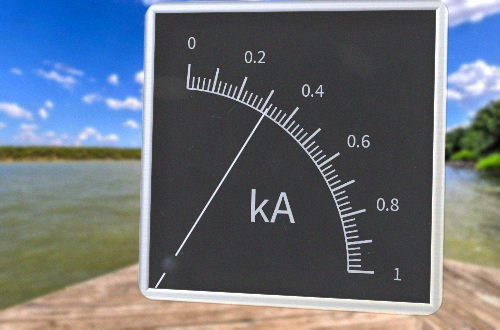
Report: 0.32kA
